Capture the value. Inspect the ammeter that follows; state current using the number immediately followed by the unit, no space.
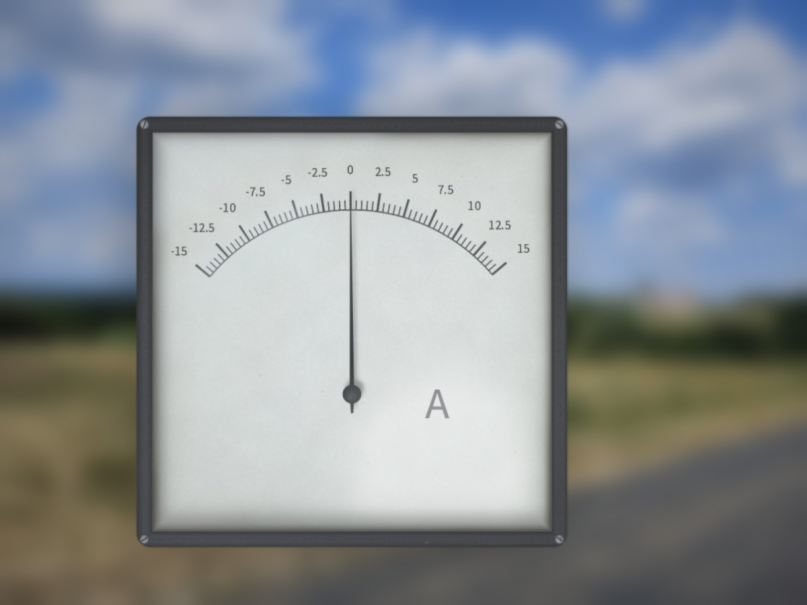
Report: 0A
